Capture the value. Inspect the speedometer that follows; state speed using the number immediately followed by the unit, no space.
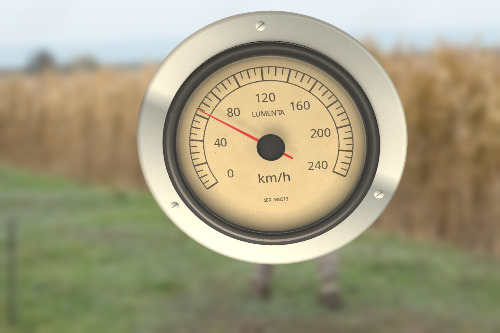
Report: 65km/h
